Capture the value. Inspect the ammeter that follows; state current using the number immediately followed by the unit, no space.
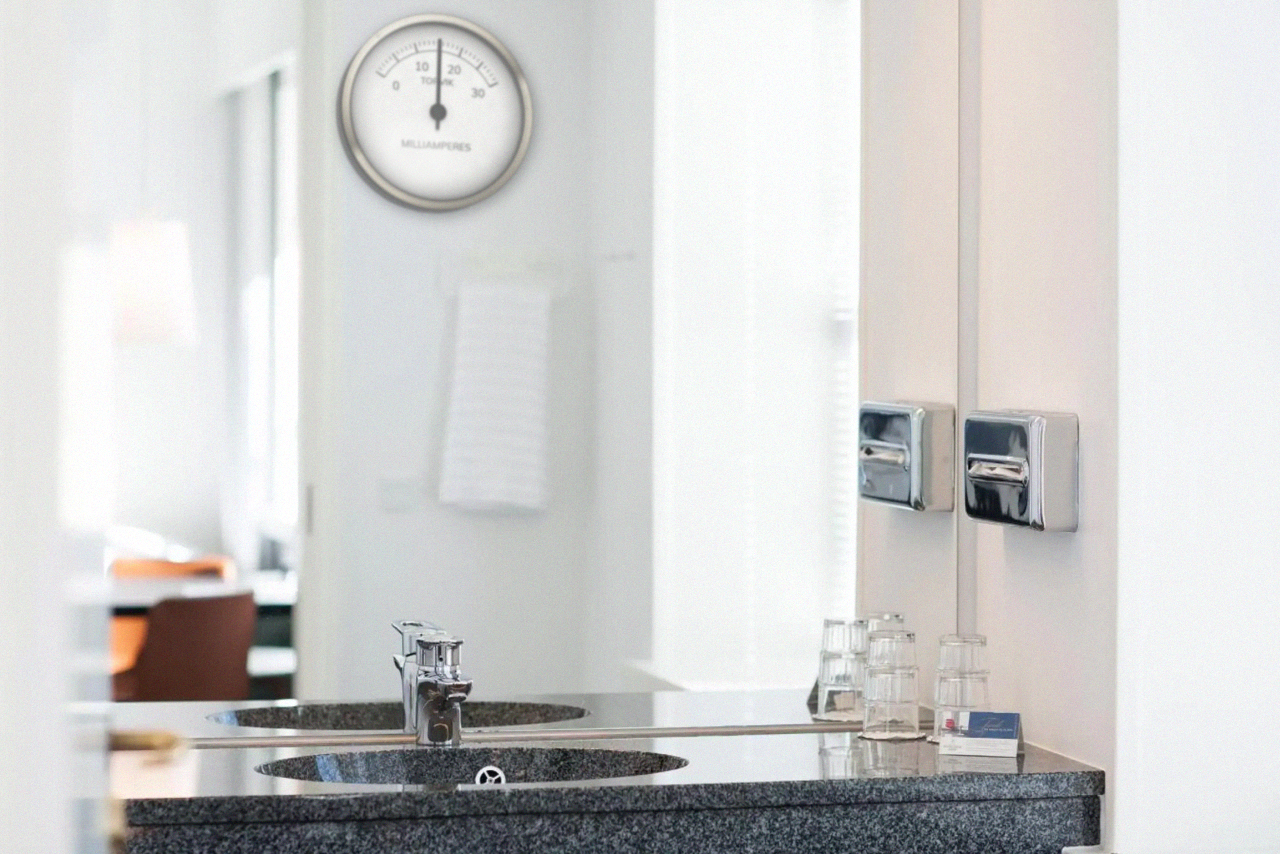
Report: 15mA
